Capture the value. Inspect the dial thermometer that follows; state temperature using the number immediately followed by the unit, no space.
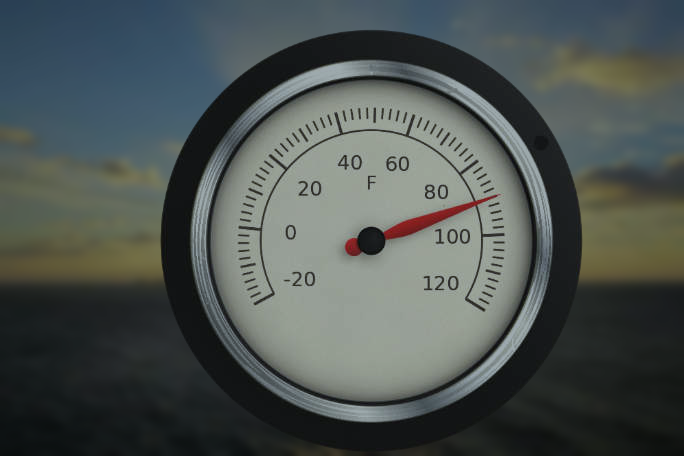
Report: 90°F
